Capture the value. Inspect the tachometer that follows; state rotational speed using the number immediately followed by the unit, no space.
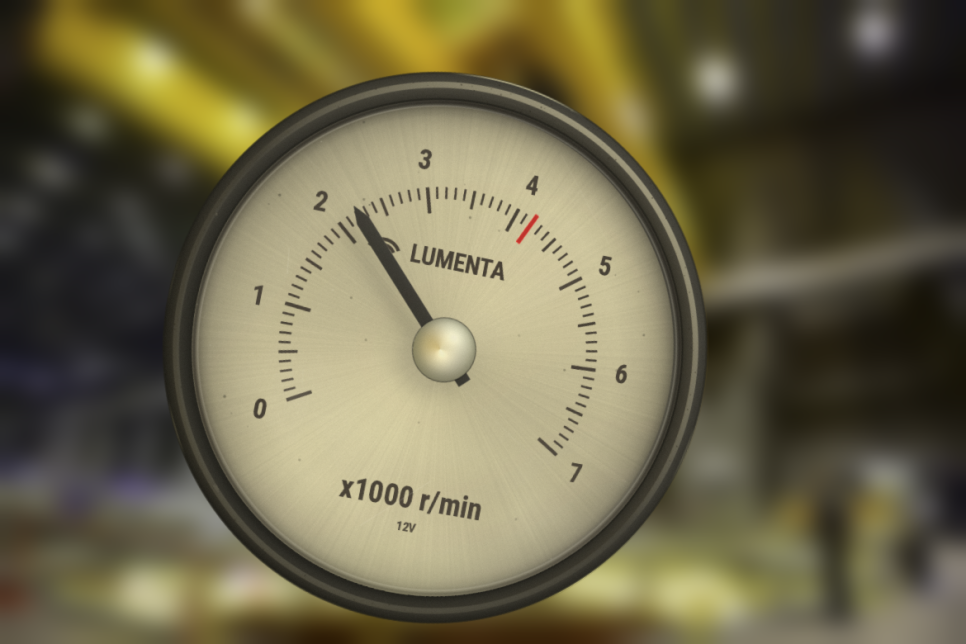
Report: 2200rpm
